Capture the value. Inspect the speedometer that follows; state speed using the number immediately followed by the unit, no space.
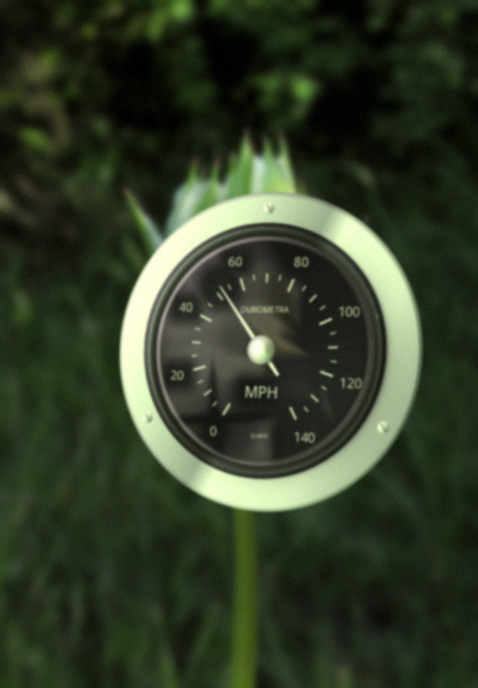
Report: 52.5mph
